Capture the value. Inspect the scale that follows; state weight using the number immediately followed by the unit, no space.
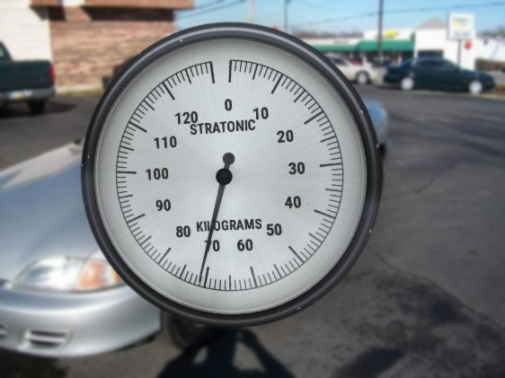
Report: 71kg
